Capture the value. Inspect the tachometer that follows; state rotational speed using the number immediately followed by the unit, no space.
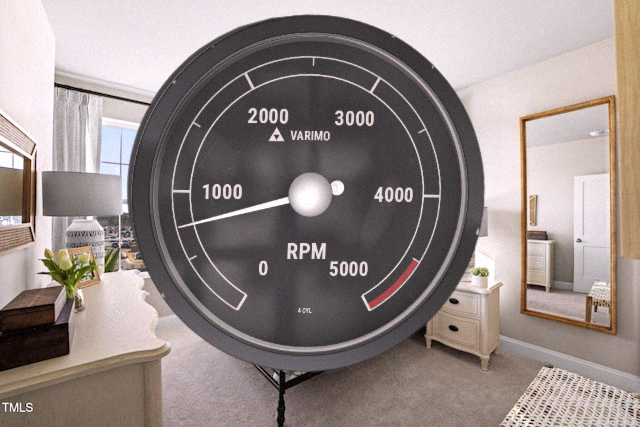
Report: 750rpm
